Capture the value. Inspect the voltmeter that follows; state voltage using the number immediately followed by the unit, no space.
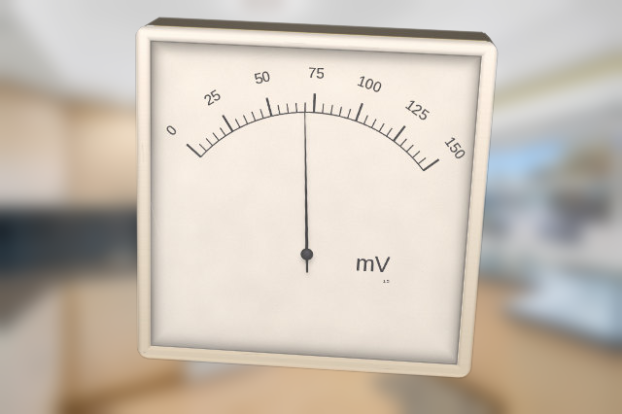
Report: 70mV
